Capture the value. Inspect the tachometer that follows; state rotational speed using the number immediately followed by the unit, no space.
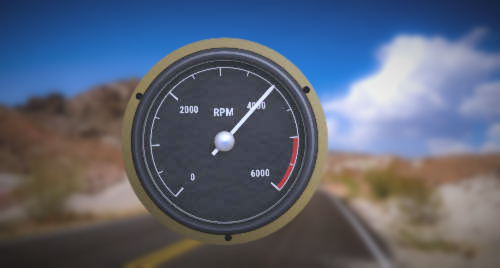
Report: 4000rpm
